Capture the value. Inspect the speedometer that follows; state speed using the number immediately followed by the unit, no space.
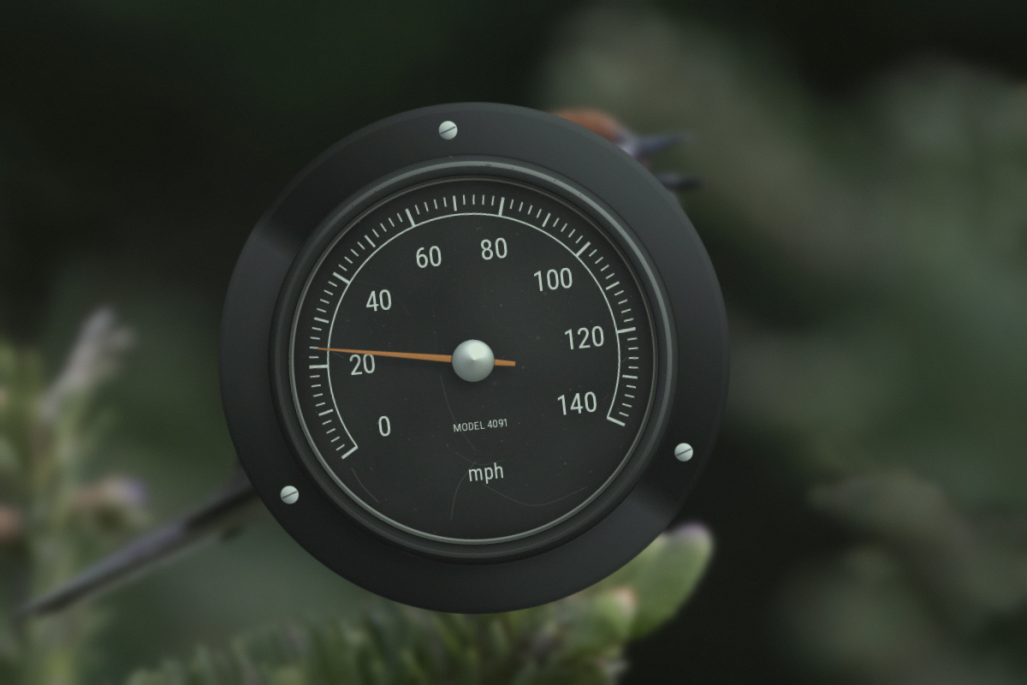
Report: 24mph
